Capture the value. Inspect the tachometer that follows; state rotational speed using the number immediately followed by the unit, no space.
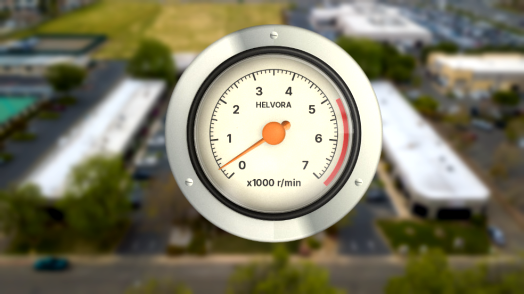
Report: 300rpm
